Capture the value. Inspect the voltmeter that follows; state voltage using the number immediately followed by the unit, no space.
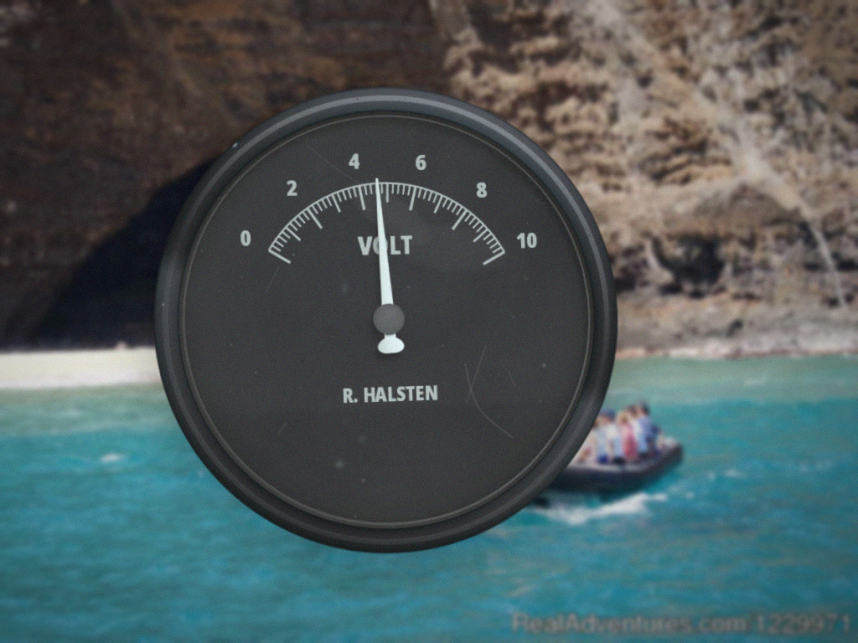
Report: 4.6V
